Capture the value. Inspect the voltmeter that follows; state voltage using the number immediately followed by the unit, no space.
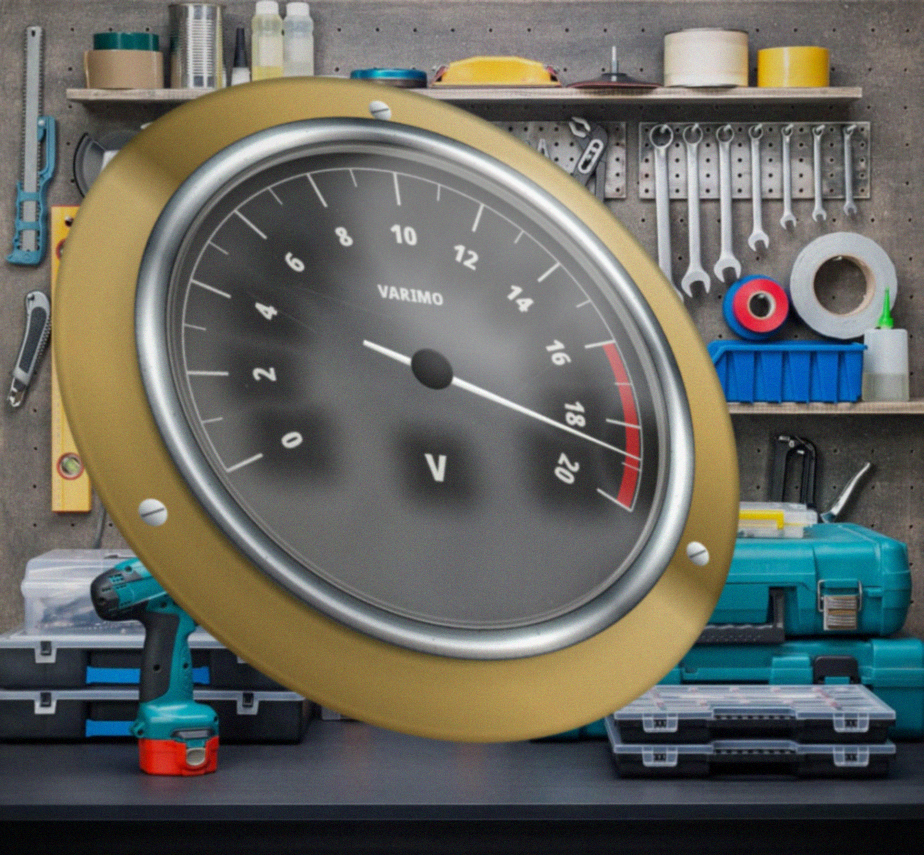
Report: 19V
